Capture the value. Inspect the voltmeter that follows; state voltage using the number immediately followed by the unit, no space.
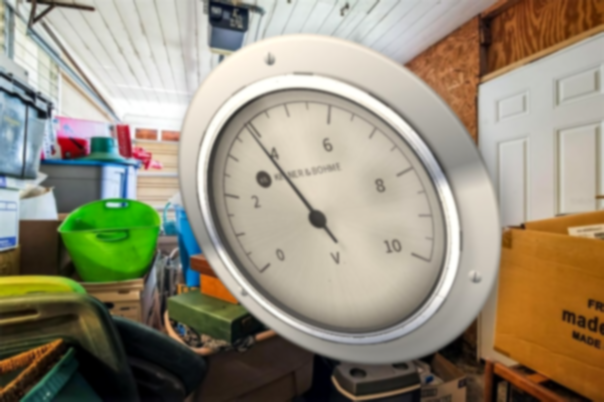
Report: 4V
